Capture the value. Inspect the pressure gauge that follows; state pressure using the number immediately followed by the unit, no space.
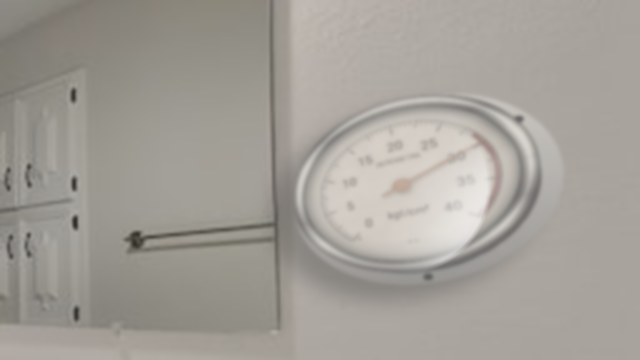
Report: 30kg/cm²
